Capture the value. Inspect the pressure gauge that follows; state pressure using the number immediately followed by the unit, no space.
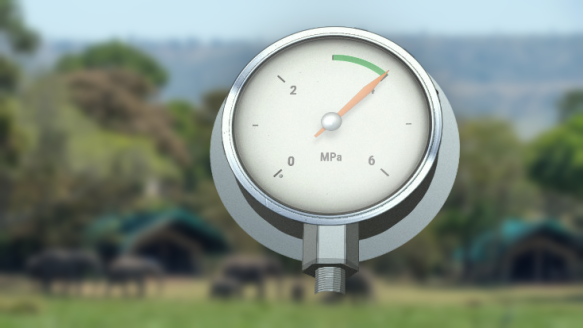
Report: 4MPa
